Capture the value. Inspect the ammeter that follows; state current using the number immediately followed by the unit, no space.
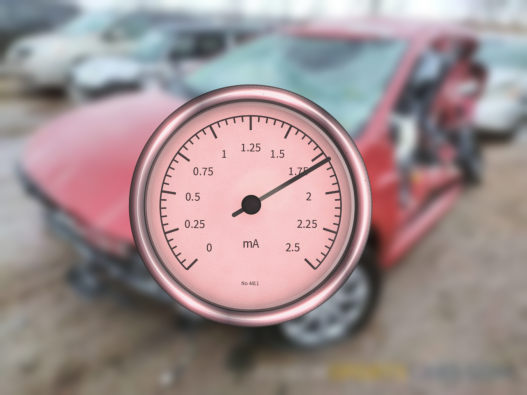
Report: 1.8mA
